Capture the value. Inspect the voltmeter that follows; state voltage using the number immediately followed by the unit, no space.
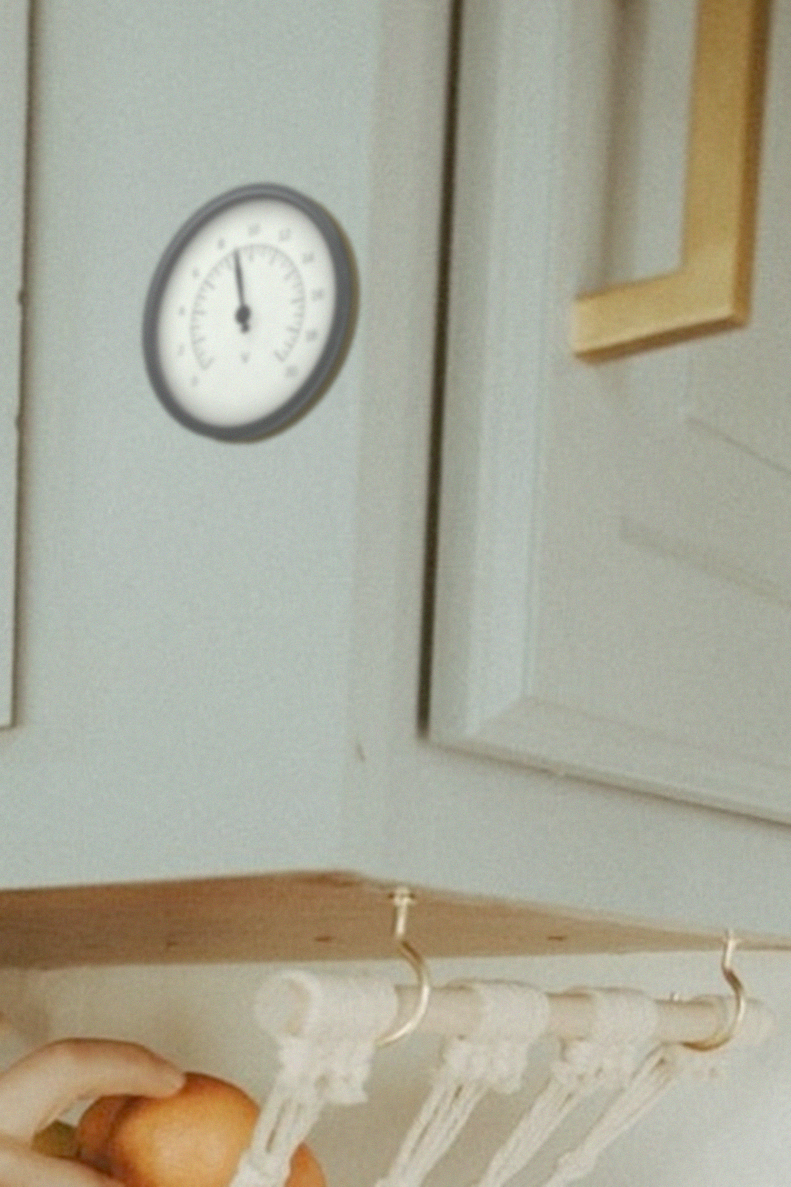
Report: 9V
